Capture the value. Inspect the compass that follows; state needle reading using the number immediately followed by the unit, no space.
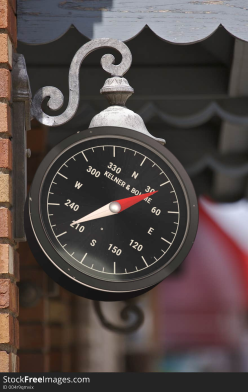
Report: 35°
